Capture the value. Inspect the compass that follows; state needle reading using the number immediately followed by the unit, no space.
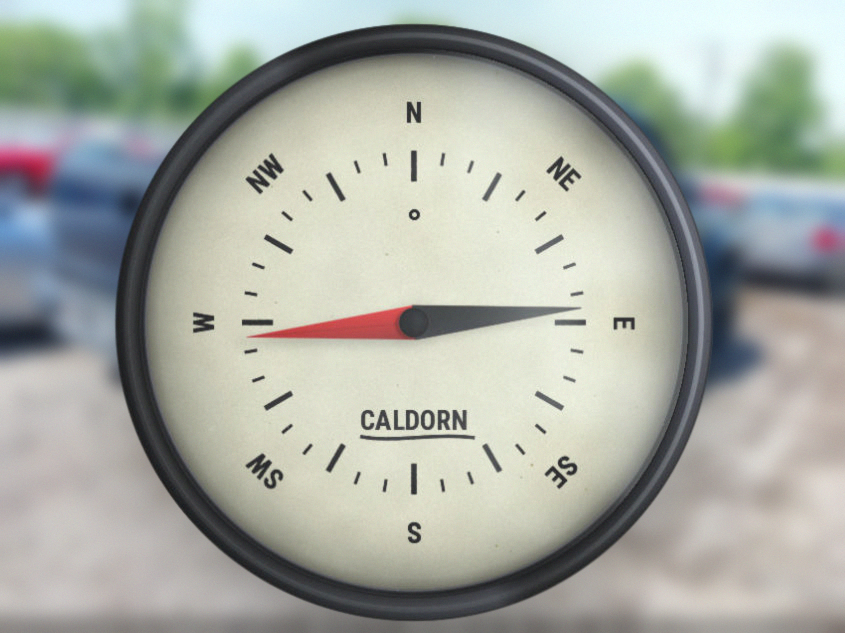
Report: 265°
